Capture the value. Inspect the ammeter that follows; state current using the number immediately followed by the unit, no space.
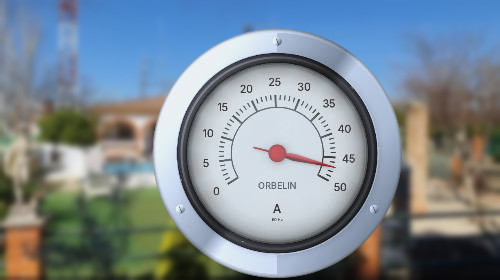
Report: 47A
